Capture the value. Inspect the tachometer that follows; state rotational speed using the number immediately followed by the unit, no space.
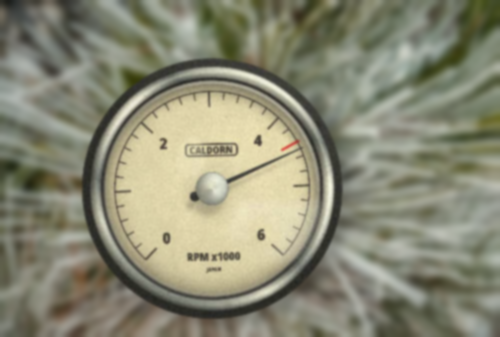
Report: 4500rpm
